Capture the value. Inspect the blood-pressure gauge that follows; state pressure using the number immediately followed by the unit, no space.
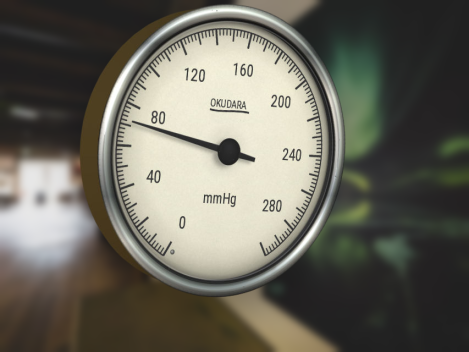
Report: 72mmHg
